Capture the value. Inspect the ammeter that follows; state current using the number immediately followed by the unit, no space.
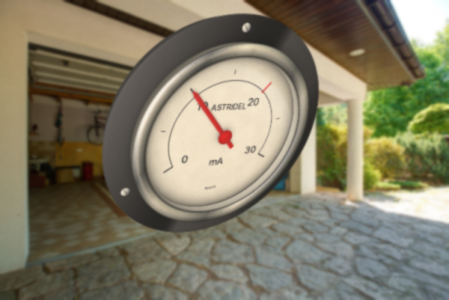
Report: 10mA
